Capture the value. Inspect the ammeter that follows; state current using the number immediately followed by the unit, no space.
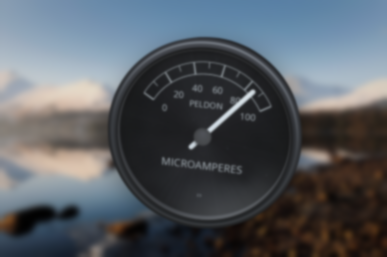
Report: 85µA
